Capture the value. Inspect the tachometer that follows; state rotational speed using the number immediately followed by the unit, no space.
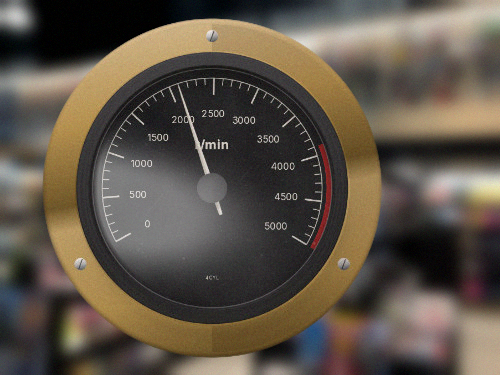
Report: 2100rpm
